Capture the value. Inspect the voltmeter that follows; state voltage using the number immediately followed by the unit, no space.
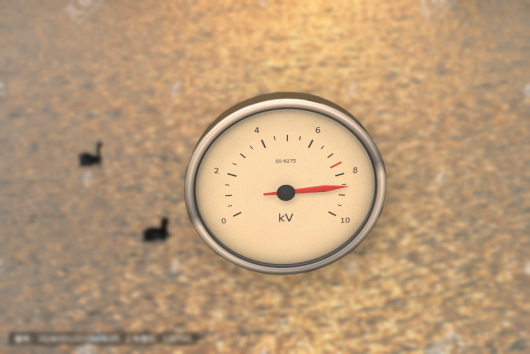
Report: 8.5kV
